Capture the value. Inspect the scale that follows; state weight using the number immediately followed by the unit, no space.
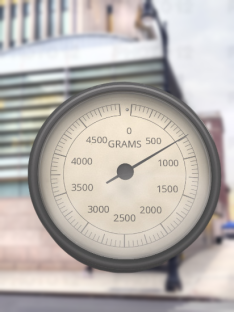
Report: 750g
